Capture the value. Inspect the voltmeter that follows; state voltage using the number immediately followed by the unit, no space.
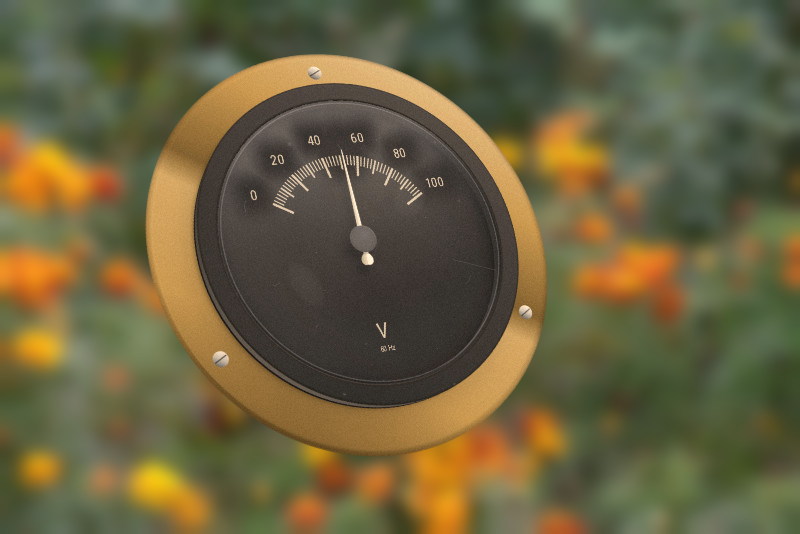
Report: 50V
